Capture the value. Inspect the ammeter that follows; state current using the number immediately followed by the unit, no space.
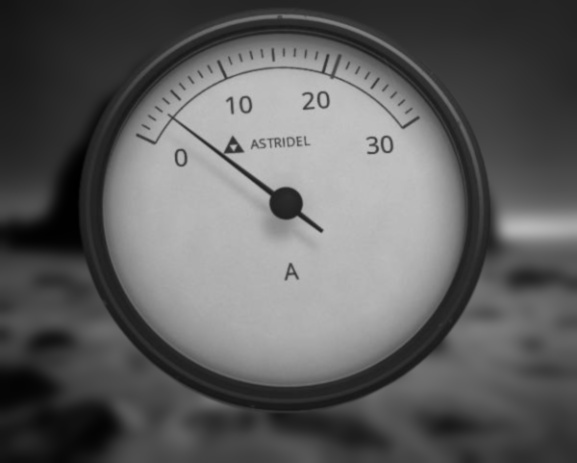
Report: 3A
